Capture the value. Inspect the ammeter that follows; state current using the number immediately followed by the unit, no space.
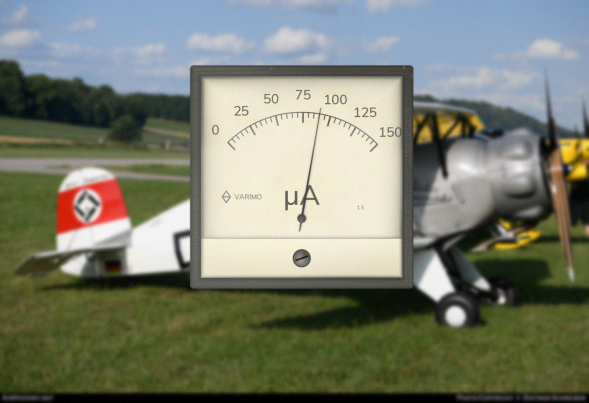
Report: 90µA
